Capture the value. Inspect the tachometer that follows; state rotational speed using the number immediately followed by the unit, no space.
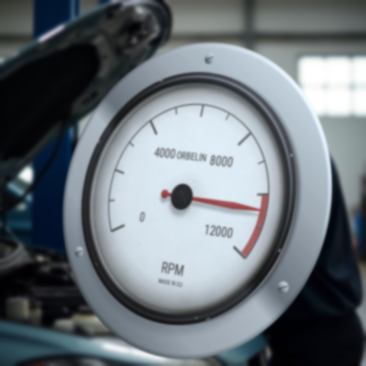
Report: 10500rpm
